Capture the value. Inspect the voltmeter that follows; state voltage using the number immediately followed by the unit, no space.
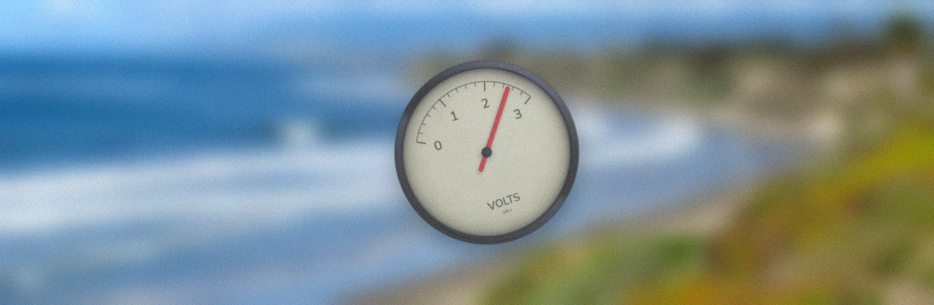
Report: 2.5V
